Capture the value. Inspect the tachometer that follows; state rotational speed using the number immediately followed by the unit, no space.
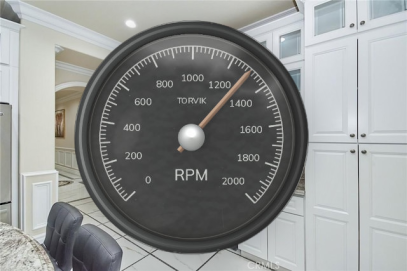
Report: 1300rpm
